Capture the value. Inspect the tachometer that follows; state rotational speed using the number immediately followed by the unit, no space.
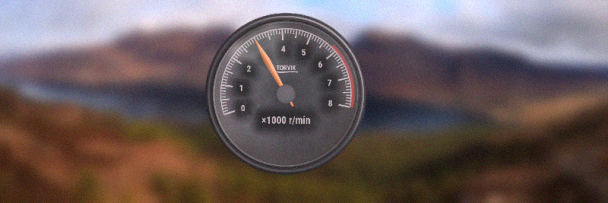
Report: 3000rpm
